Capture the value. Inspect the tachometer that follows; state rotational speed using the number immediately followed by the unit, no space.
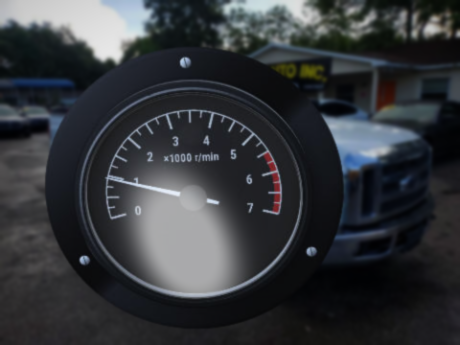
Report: 1000rpm
